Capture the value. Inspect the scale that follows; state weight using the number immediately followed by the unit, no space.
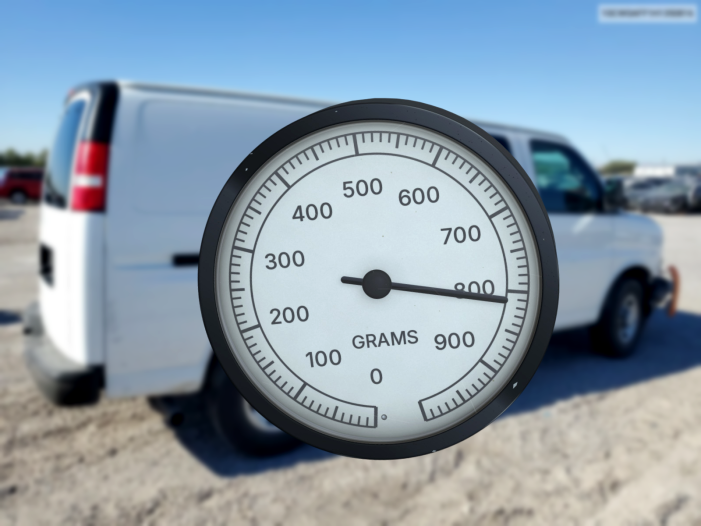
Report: 810g
